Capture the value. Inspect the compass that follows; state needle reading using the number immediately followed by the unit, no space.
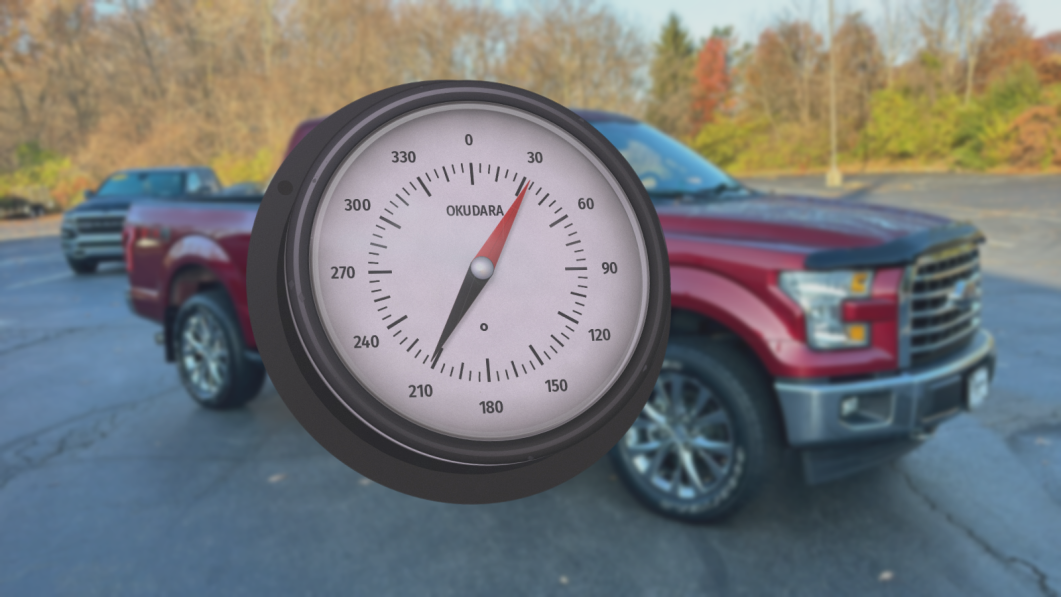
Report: 32.5°
